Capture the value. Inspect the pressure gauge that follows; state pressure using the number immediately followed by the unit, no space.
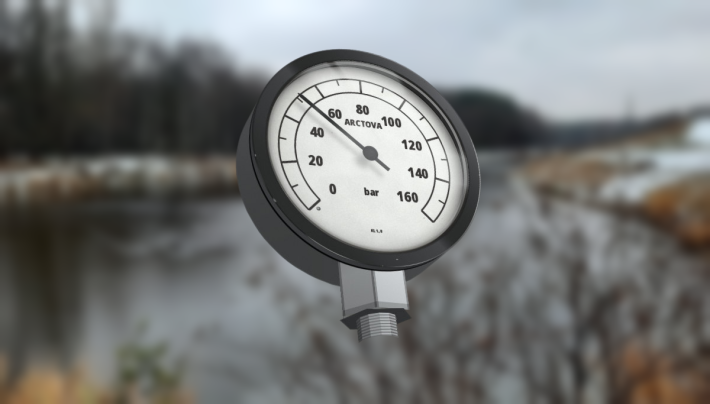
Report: 50bar
